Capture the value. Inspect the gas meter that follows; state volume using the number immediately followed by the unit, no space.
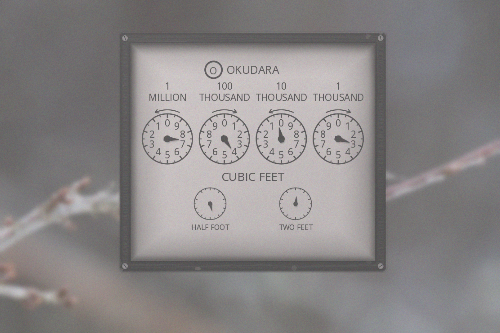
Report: 740300ft³
